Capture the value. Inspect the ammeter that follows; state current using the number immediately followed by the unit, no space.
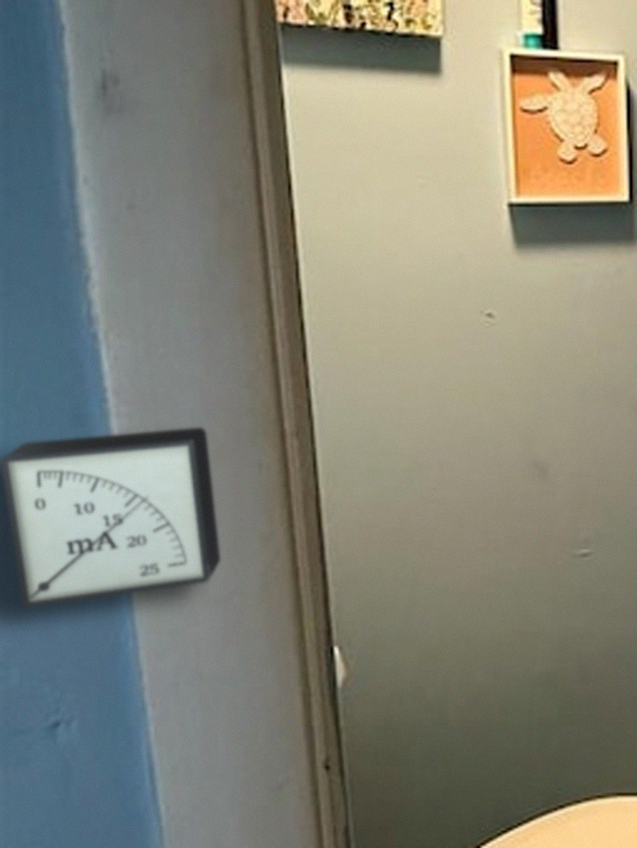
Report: 16mA
